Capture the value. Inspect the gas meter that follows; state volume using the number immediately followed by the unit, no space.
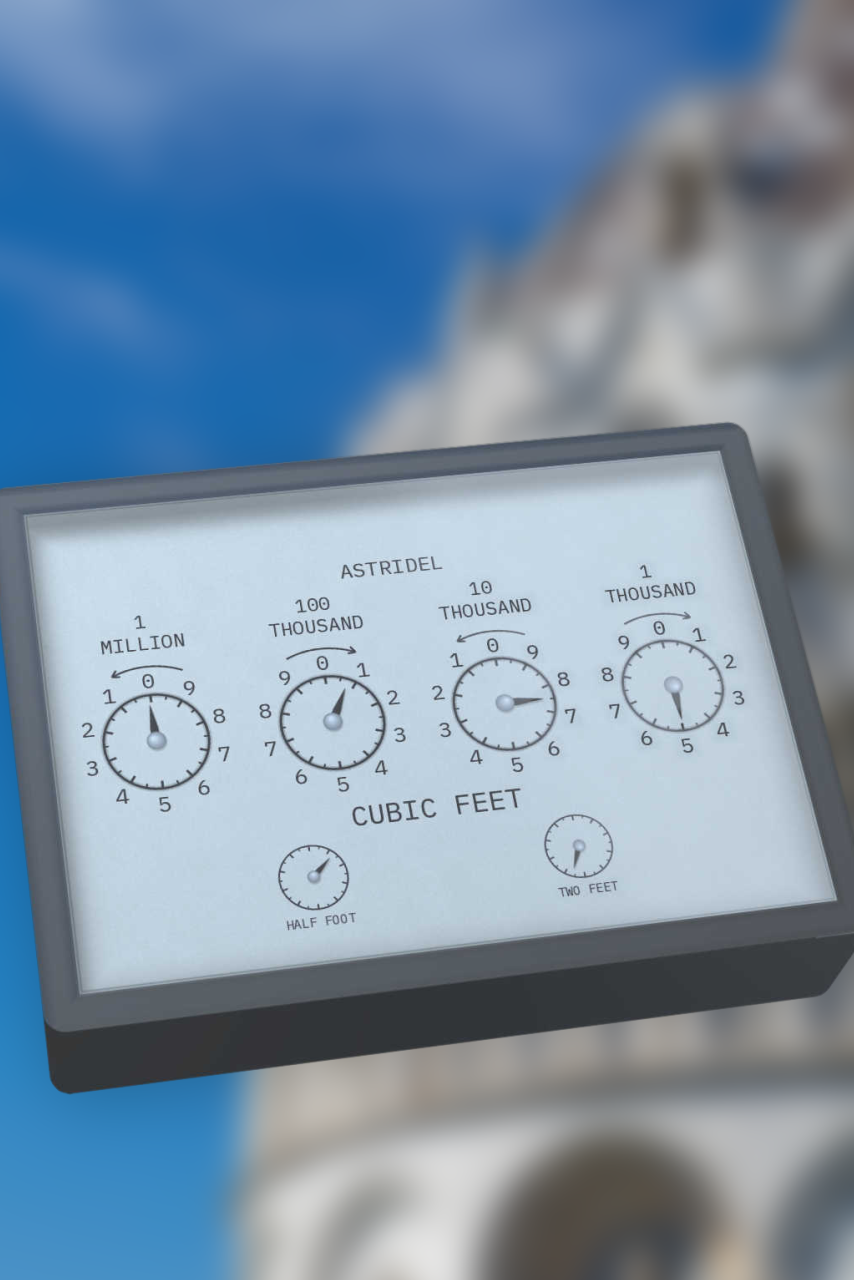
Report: 7500ft³
